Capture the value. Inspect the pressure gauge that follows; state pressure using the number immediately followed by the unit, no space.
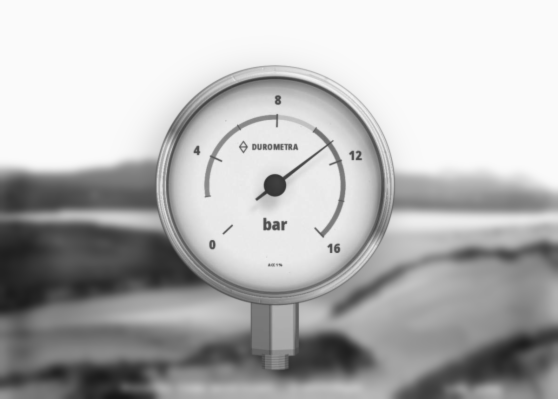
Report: 11bar
